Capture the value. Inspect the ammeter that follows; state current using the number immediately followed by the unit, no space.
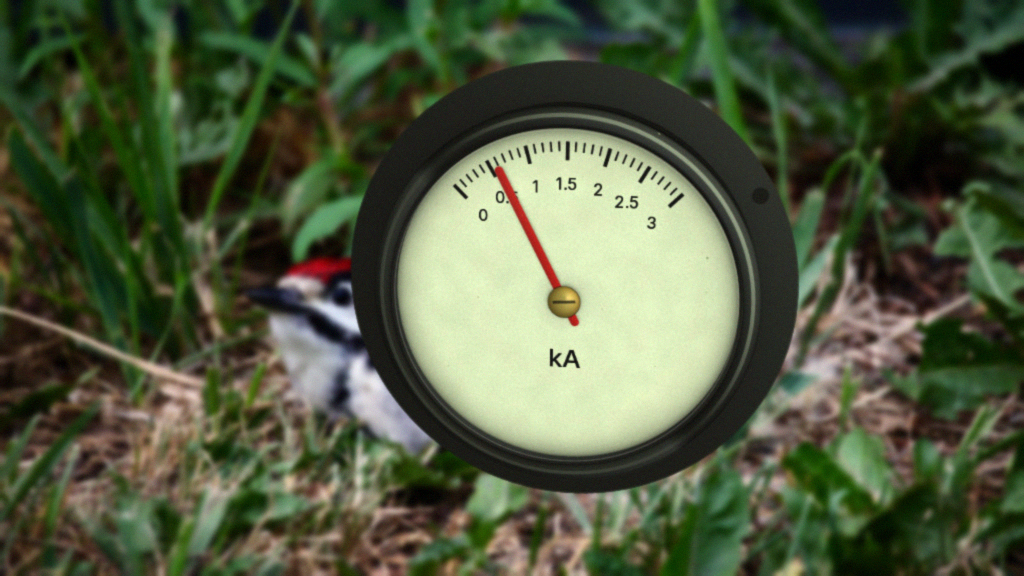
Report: 0.6kA
